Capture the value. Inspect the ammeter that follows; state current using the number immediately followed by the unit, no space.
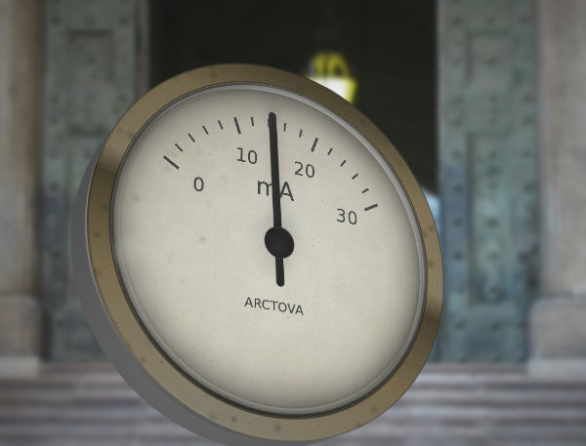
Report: 14mA
